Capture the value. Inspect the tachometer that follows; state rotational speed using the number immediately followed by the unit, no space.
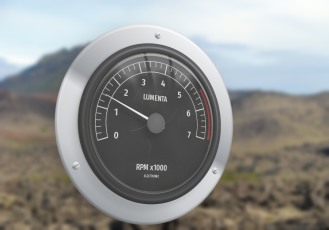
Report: 1400rpm
